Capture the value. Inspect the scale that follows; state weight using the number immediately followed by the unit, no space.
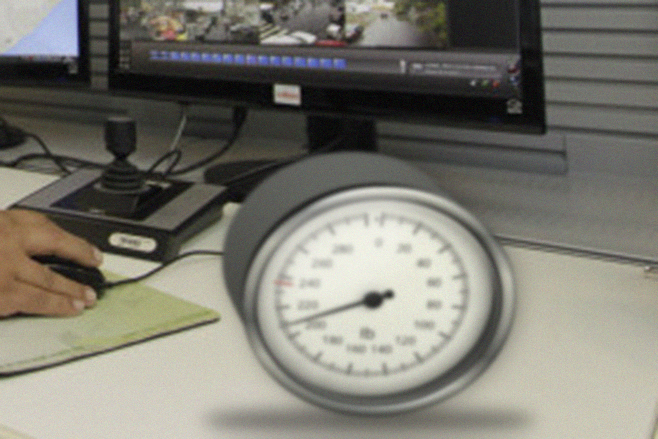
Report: 210lb
